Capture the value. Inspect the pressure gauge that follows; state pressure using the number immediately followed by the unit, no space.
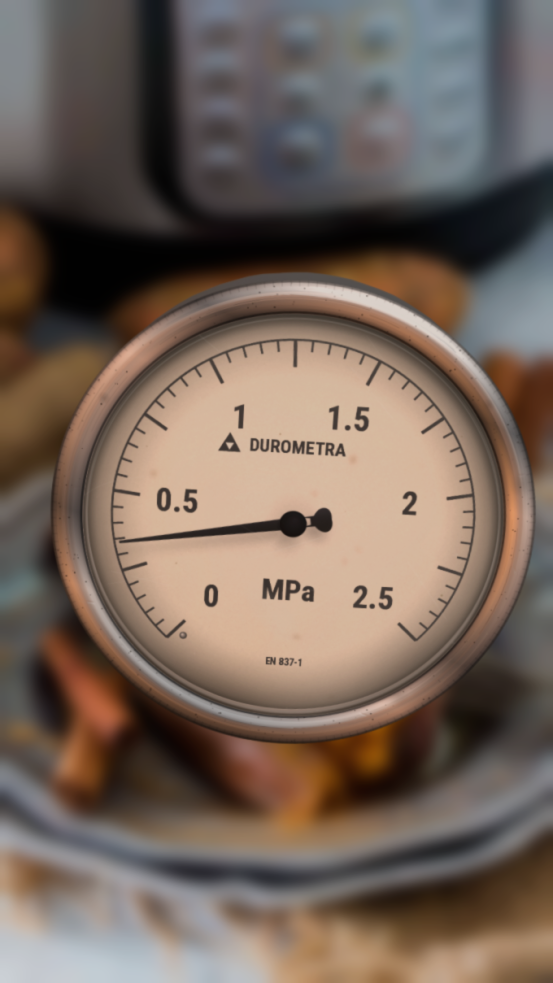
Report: 0.35MPa
